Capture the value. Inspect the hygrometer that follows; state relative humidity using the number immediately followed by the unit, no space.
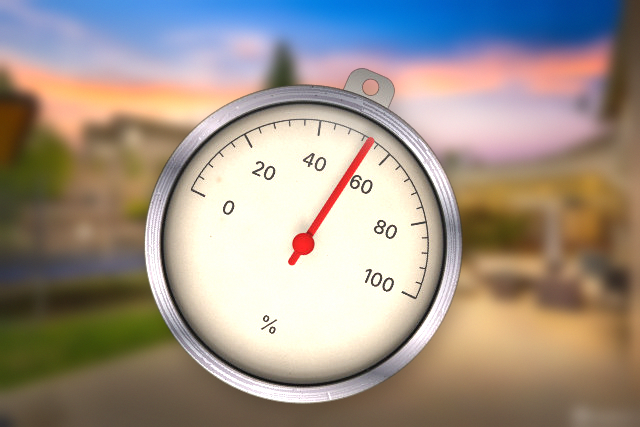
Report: 54%
